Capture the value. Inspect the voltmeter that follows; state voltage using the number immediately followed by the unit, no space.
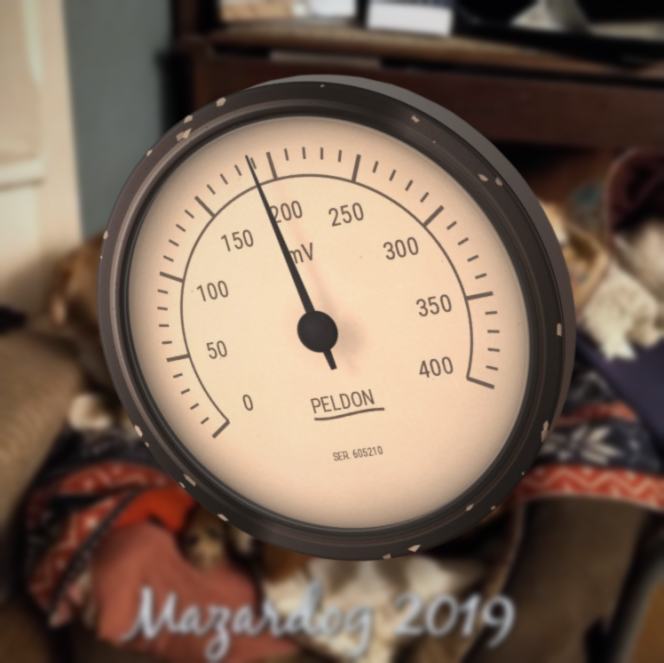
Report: 190mV
